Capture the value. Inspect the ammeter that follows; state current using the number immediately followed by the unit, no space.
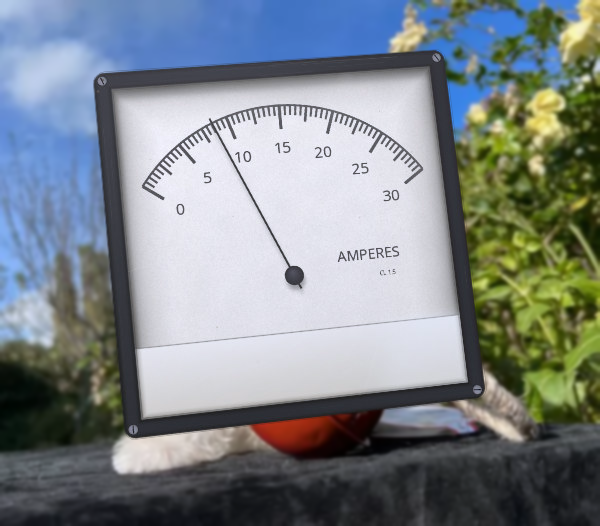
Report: 8.5A
